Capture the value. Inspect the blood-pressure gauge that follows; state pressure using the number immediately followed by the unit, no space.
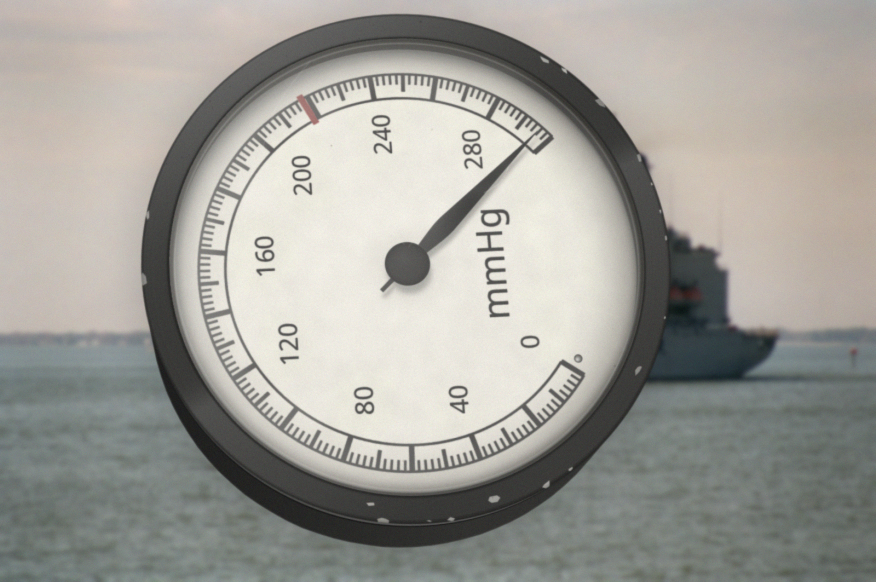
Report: 296mmHg
